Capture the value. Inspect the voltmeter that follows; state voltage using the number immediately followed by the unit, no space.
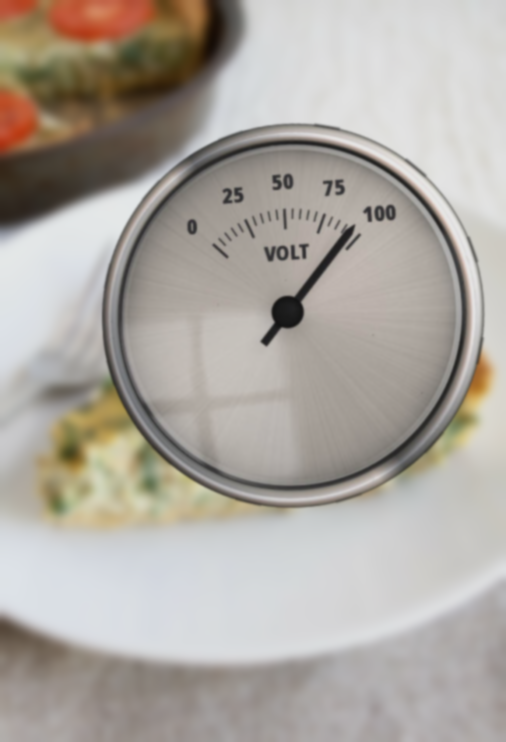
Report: 95V
